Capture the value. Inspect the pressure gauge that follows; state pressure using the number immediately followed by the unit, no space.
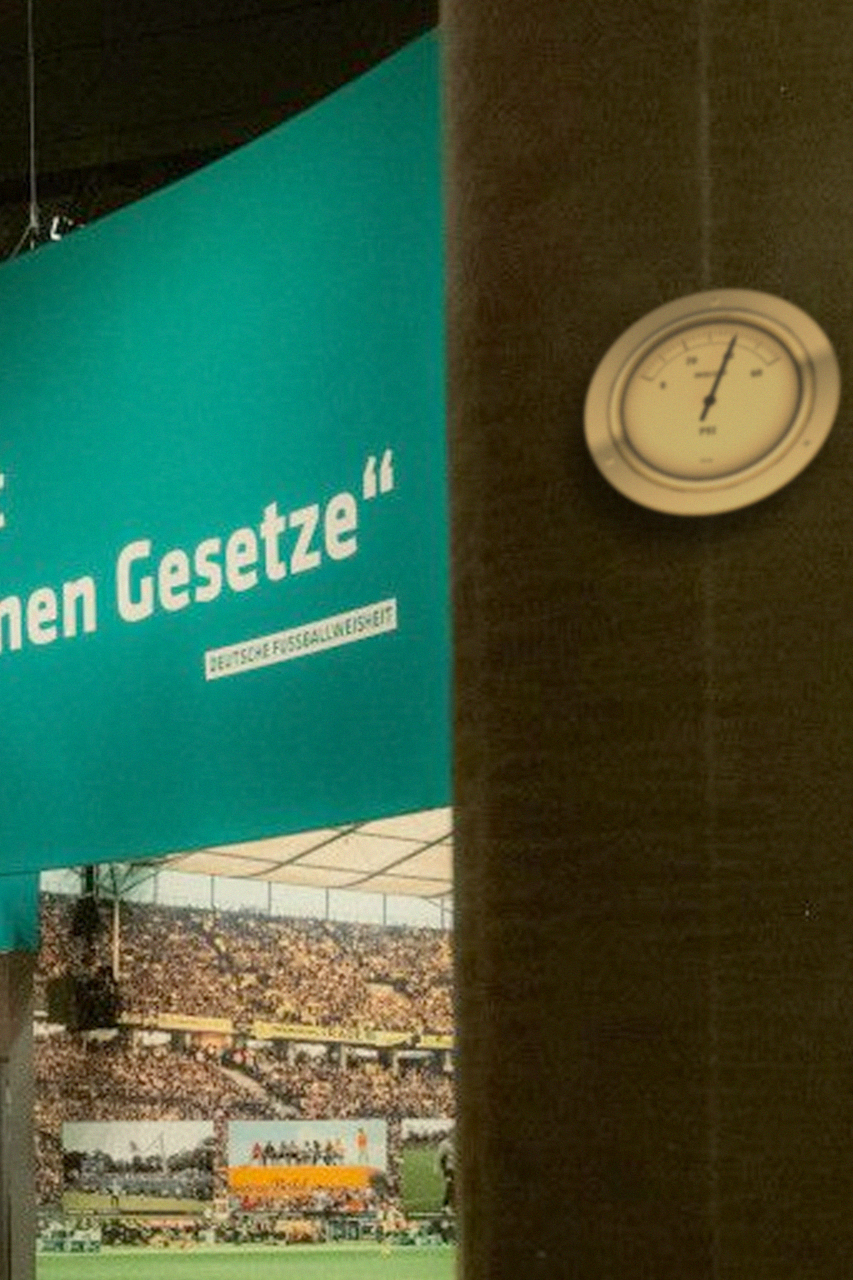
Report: 40psi
